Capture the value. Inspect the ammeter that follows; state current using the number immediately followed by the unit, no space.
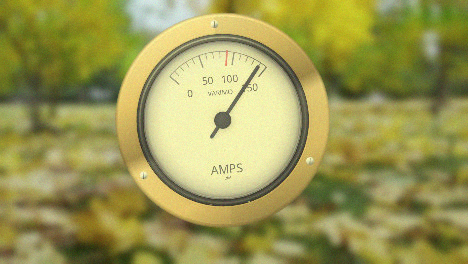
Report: 140A
